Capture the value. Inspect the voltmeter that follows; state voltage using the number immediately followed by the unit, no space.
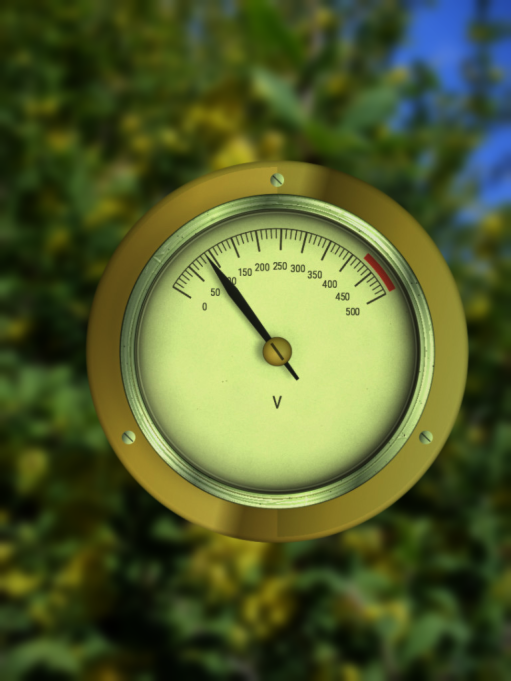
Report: 90V
